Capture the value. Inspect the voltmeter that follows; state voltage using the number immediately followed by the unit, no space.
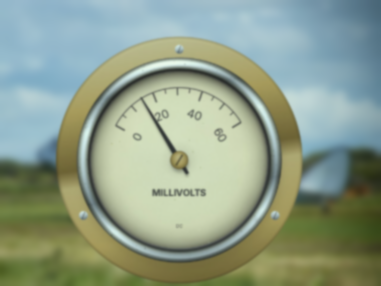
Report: 15mV
